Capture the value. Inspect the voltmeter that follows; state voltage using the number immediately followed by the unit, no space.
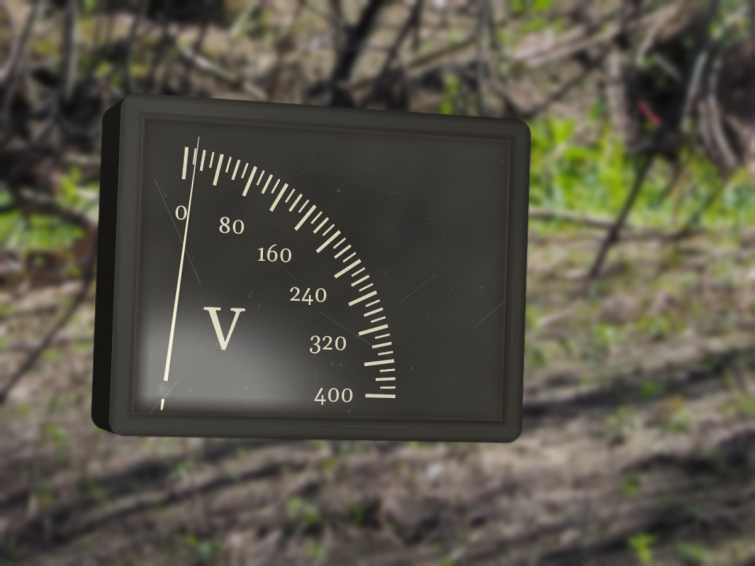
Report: 10V
